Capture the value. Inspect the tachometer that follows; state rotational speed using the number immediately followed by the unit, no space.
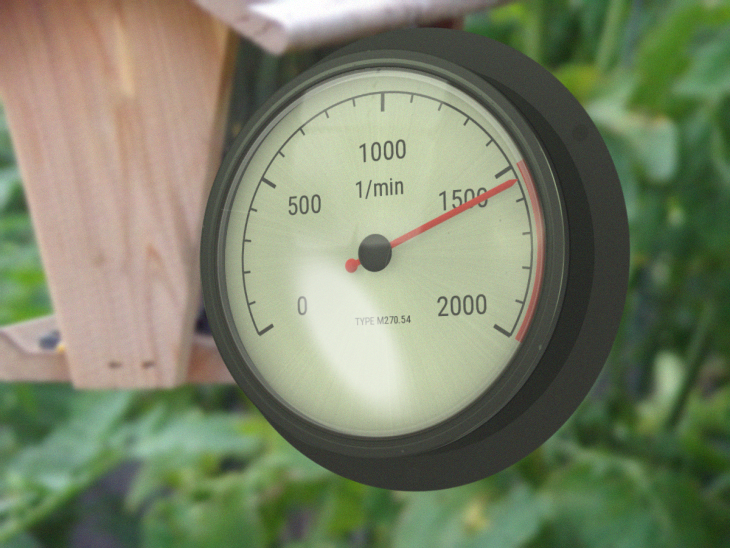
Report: 1550rpm
